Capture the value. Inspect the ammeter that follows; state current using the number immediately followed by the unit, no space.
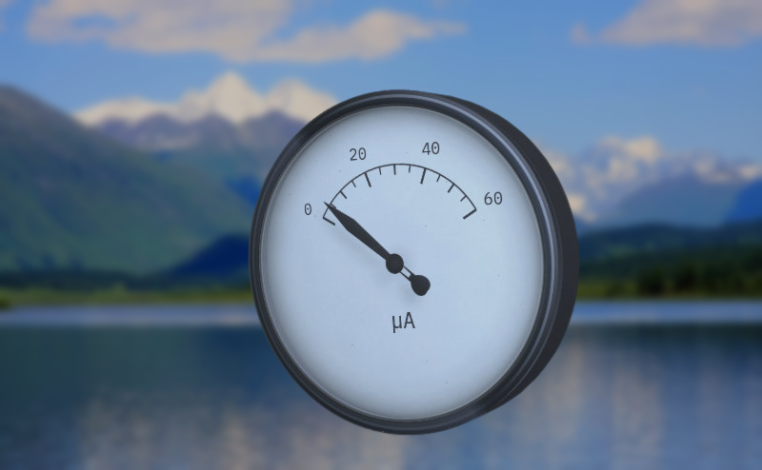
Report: 5µA
